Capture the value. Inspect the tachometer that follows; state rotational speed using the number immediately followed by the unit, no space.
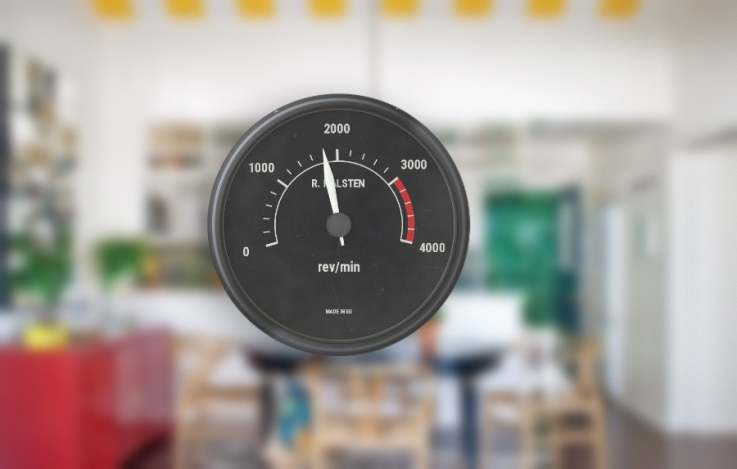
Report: 1800rpm
